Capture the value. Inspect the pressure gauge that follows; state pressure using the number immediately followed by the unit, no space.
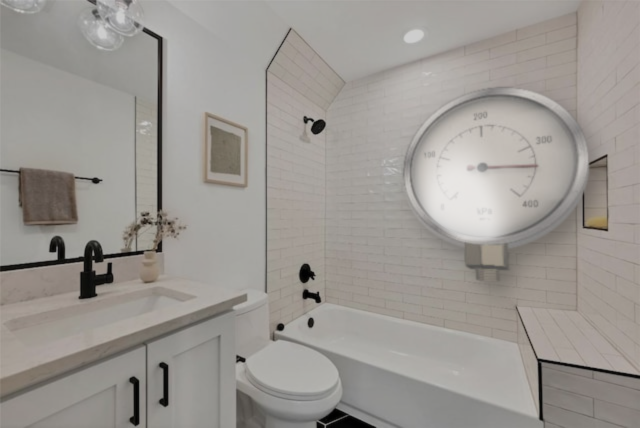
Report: 340kPa
